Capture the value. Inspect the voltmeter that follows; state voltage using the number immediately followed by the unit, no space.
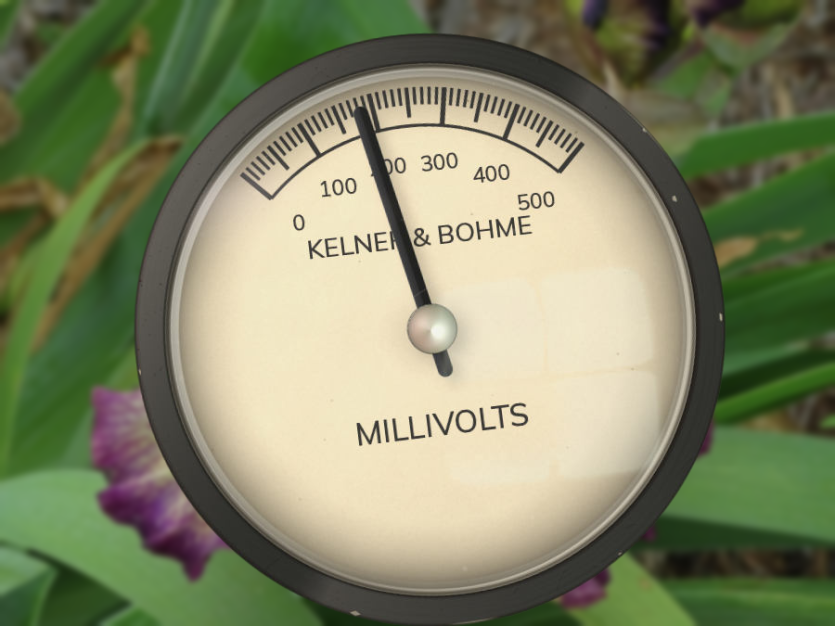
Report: 180mV
